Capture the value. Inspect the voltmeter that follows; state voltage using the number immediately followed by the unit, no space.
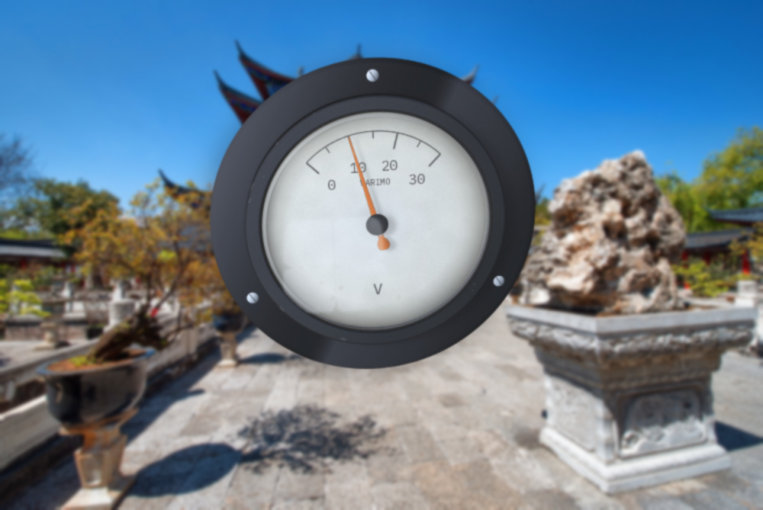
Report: 10V
